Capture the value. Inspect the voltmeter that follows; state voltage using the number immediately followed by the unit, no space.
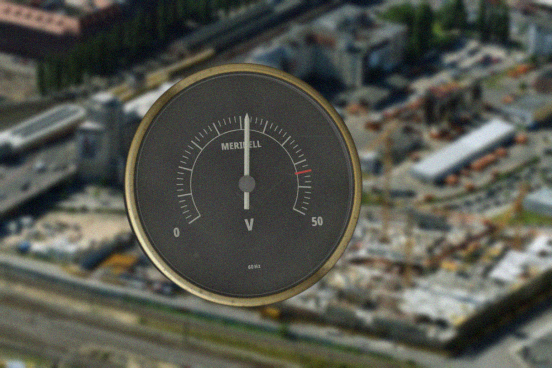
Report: 26V
